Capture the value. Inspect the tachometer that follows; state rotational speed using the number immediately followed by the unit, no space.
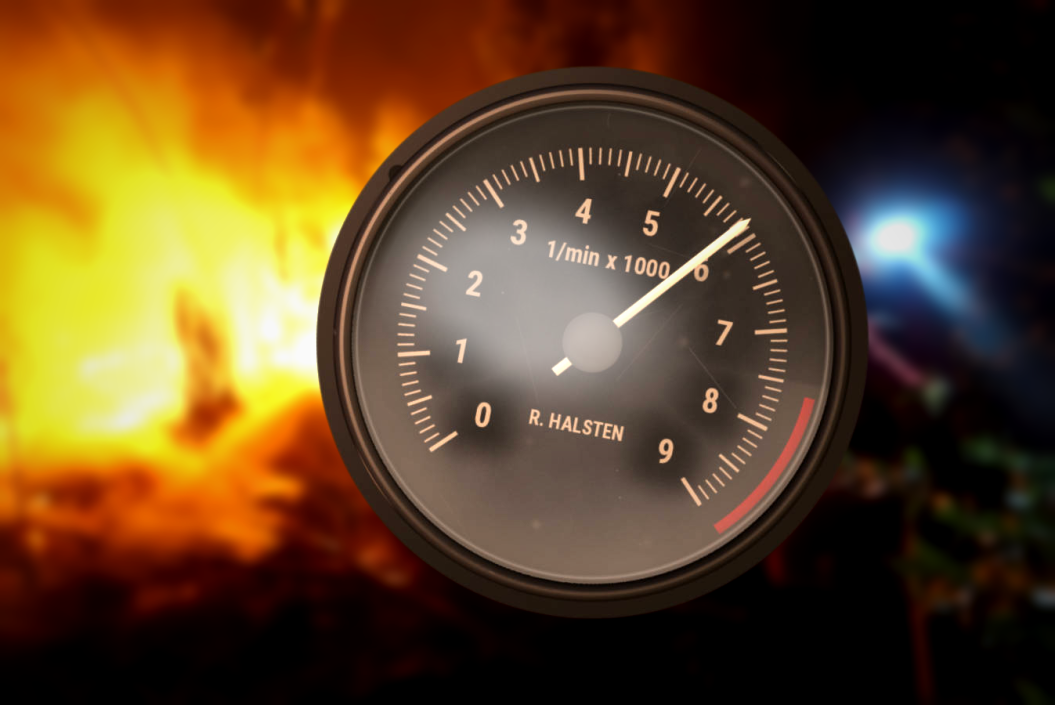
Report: 5850rpm
